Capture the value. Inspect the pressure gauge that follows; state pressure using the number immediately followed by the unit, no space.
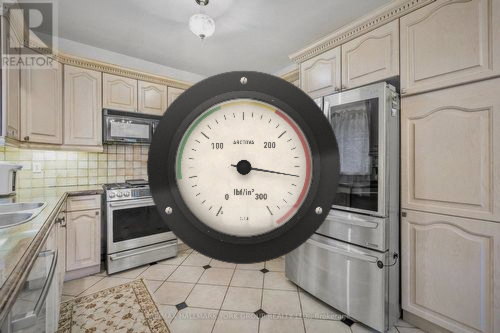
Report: 250psi
